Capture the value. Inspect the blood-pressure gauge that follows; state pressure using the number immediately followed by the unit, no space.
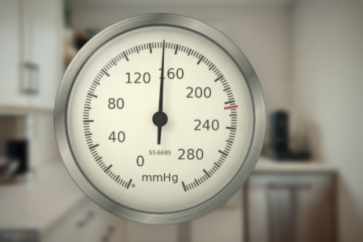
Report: 150mmHg
